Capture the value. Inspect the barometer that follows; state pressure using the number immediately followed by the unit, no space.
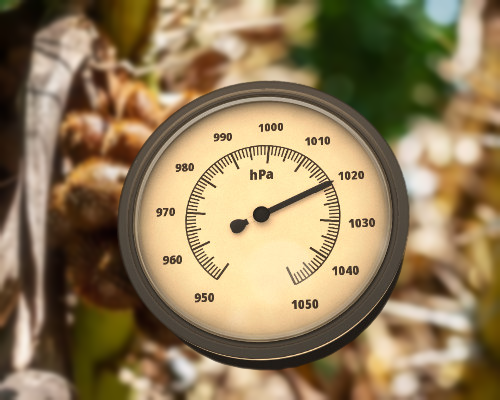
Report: 1020hPa
